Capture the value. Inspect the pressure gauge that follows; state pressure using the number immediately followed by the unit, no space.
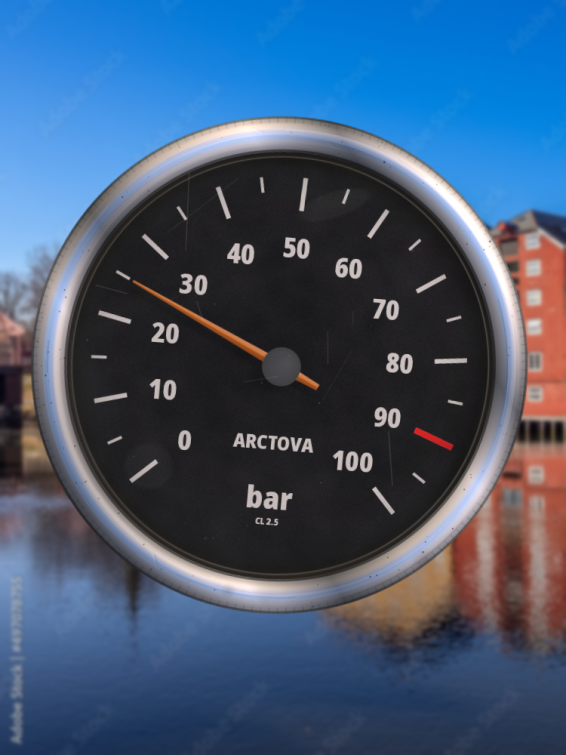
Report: 25bar
